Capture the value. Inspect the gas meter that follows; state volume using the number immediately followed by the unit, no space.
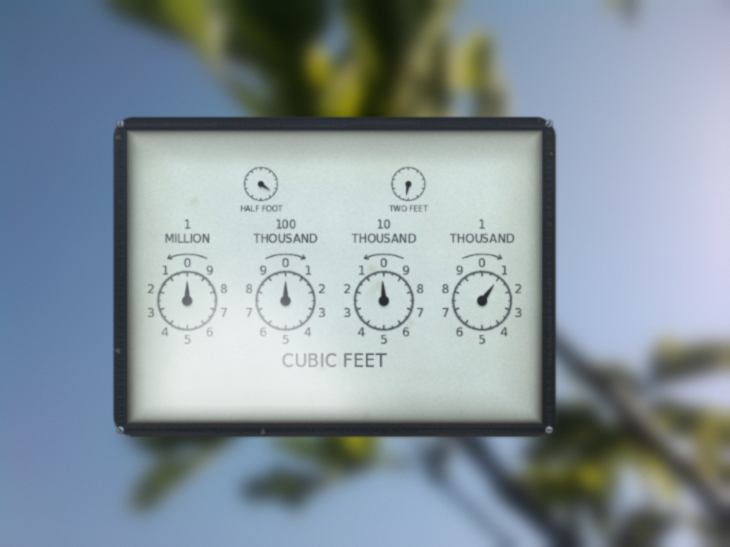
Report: 100ft³
